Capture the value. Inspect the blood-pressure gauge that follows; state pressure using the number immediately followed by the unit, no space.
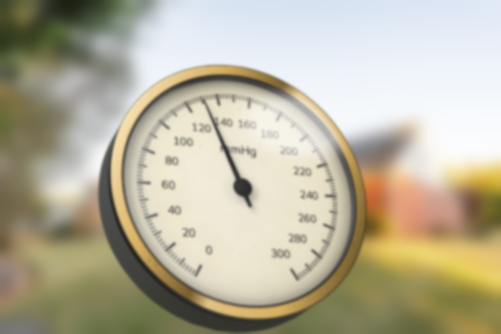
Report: 130mmHg
